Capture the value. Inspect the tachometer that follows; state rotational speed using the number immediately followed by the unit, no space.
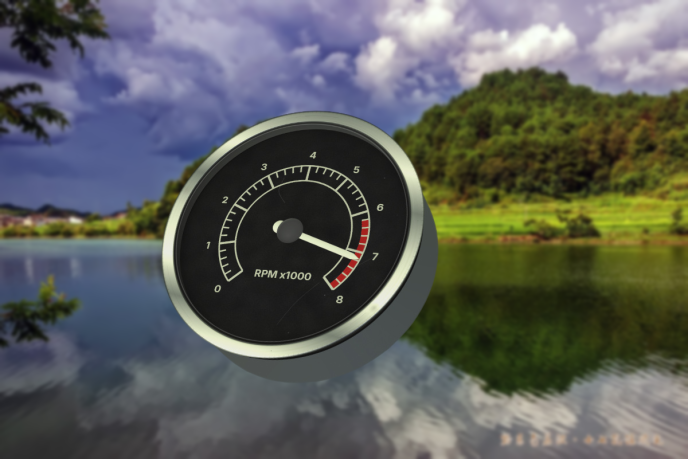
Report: 7200rpm
